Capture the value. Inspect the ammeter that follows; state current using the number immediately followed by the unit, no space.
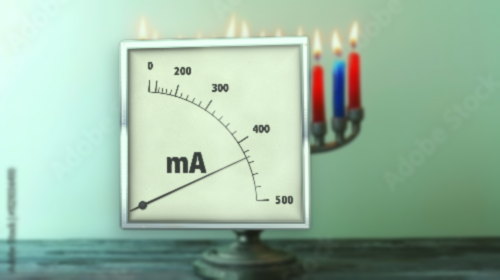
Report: 430mA
